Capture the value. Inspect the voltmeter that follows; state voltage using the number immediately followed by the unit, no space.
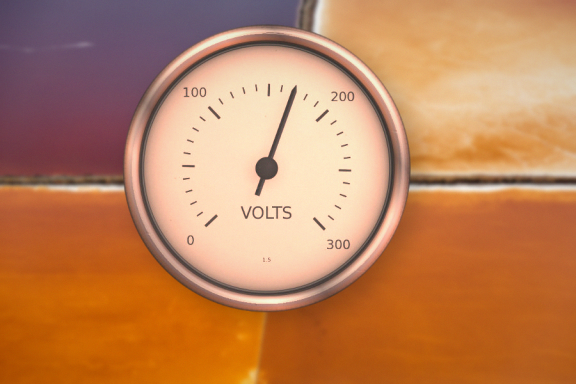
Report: 170V
